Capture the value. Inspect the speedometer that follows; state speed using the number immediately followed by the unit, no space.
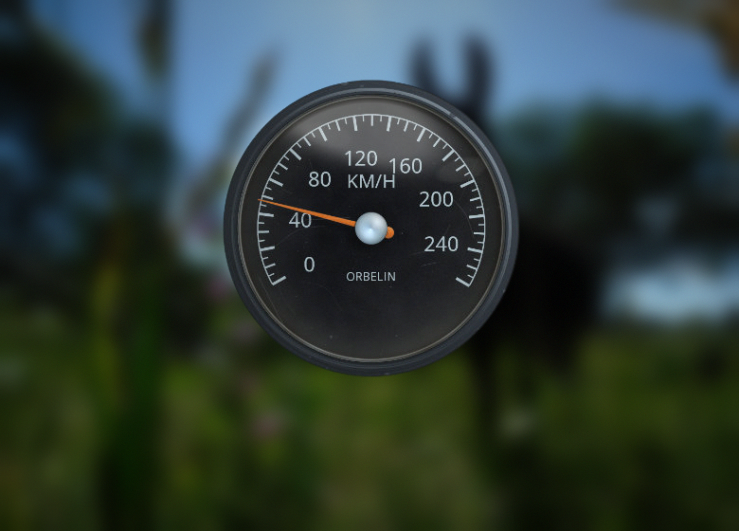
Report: 47.5km/h
